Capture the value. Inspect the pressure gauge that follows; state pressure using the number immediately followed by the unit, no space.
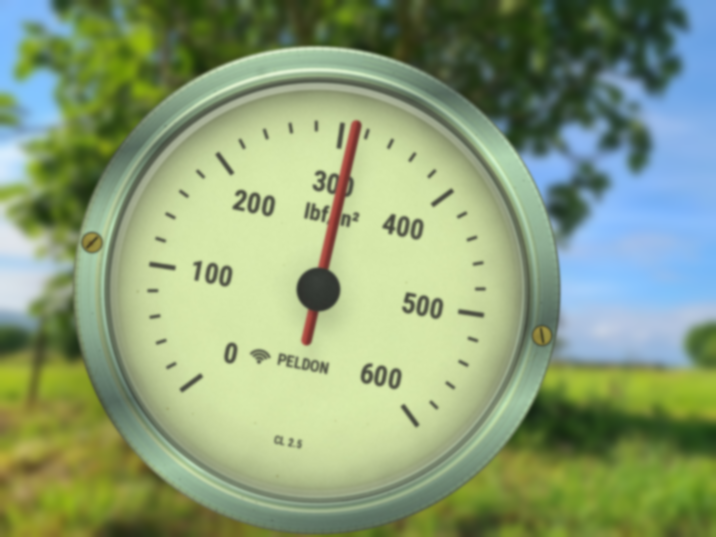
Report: 310psi
